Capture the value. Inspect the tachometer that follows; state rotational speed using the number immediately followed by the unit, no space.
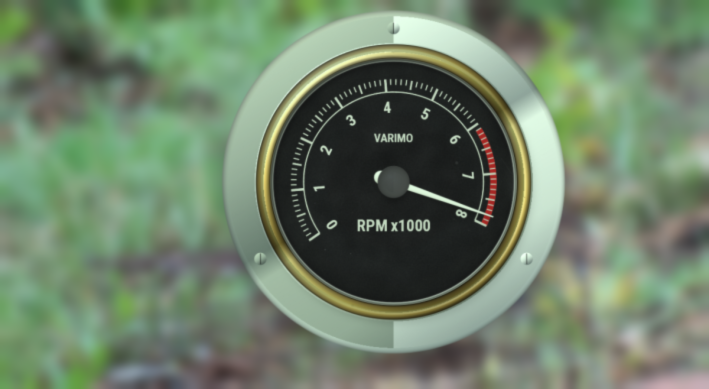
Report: 7800rpm
